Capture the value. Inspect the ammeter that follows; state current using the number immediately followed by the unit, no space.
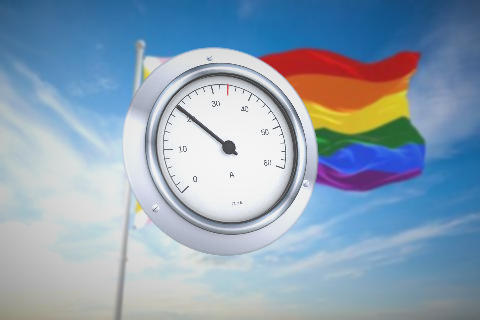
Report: 20A
